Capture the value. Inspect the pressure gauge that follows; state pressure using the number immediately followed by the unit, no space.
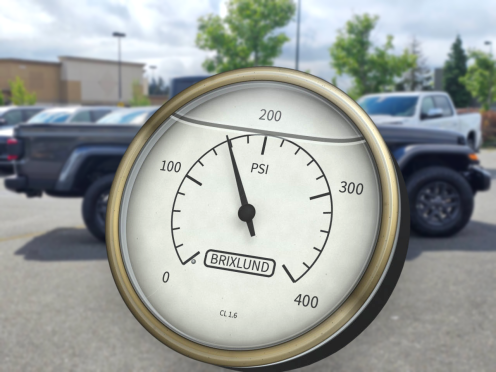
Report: 160psi
